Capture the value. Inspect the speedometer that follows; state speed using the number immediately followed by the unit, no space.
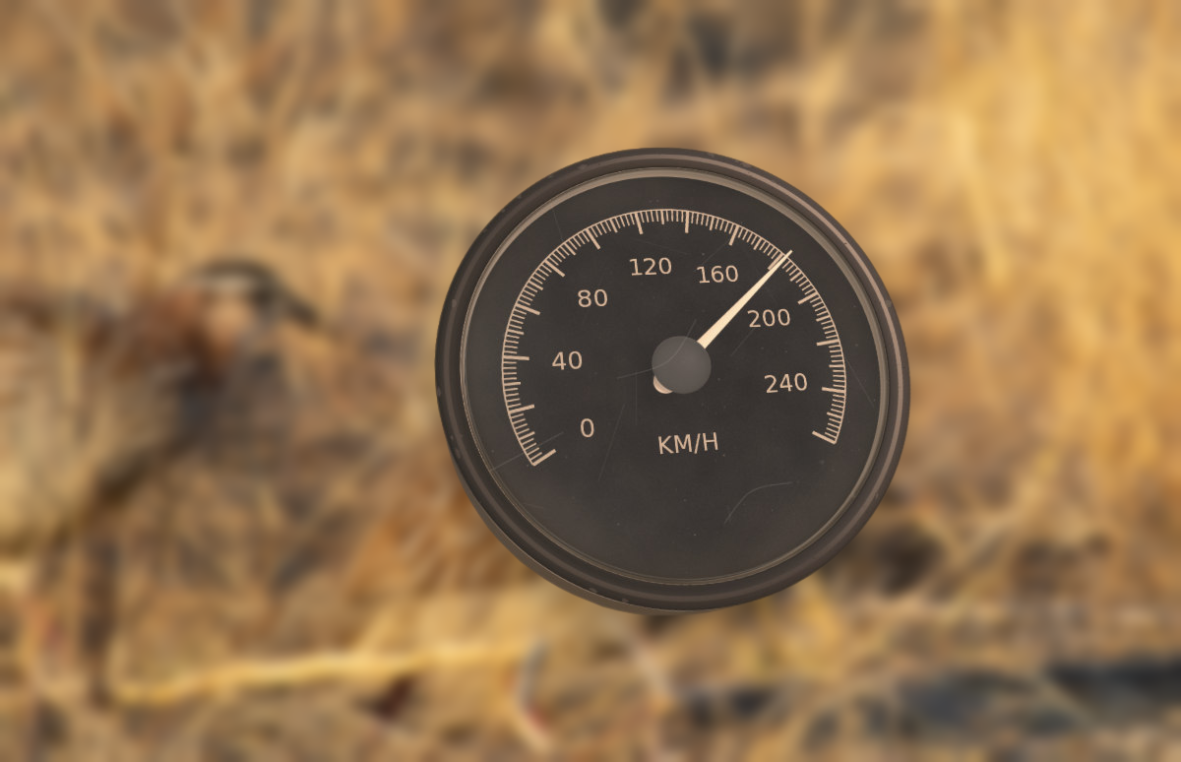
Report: 182km/h
